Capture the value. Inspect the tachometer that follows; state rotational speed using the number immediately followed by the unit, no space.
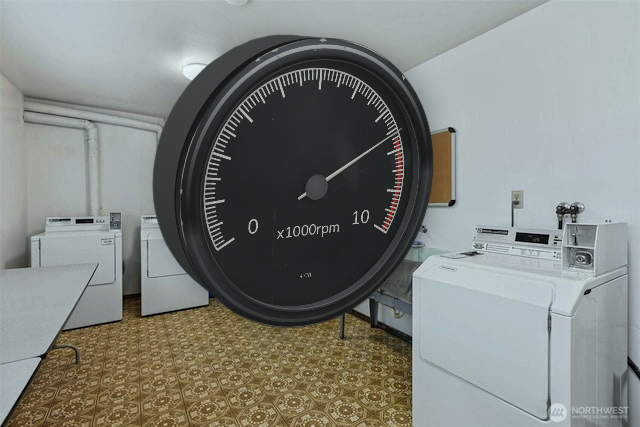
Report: 7500rpm
